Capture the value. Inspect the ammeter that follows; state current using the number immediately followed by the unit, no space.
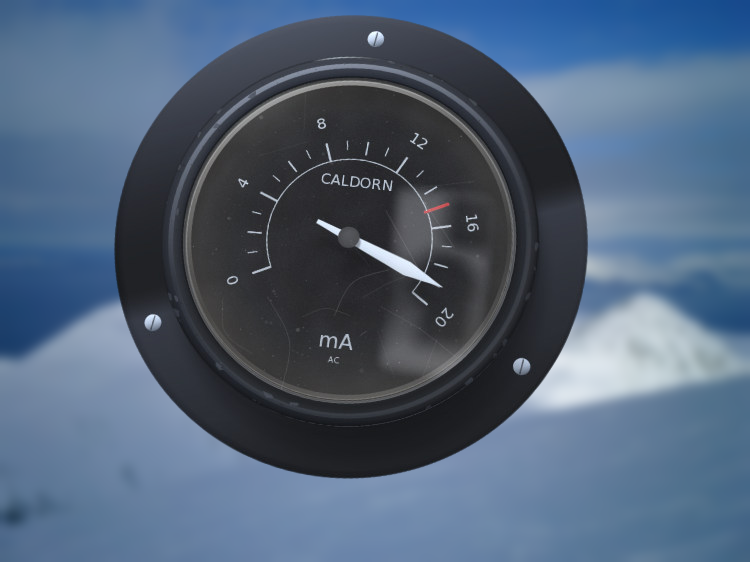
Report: 19mA
